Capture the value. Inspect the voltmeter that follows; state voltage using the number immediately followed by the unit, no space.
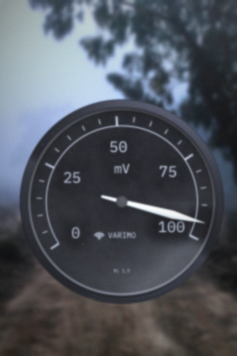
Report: 95mV
